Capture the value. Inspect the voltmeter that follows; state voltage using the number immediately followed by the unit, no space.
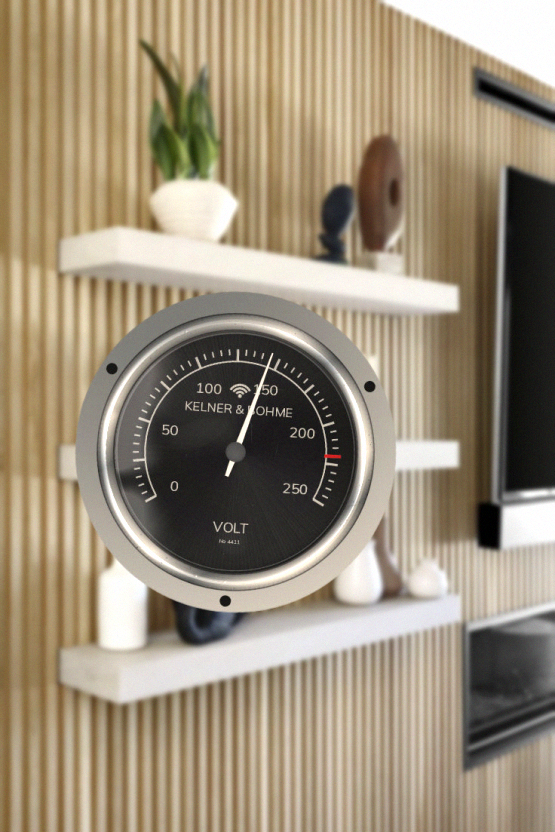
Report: 145V
